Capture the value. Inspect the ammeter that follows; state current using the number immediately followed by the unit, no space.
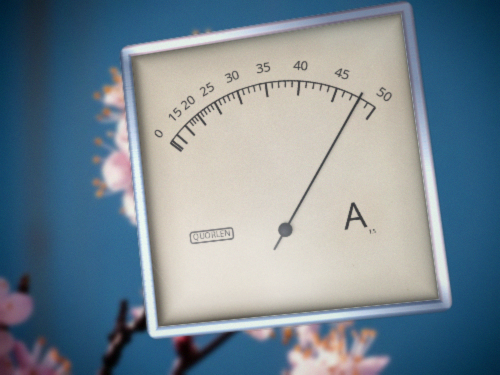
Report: 48A
